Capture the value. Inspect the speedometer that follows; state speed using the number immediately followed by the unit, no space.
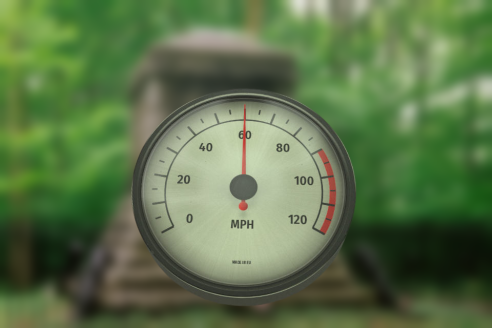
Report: 60mph
